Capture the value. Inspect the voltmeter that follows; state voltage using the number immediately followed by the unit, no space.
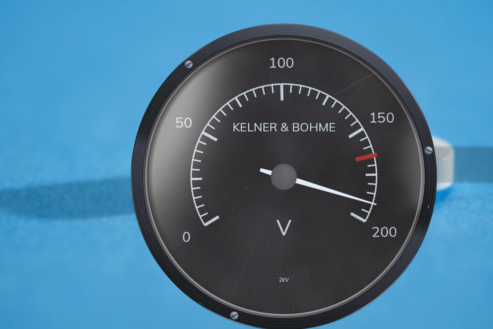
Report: 190V
